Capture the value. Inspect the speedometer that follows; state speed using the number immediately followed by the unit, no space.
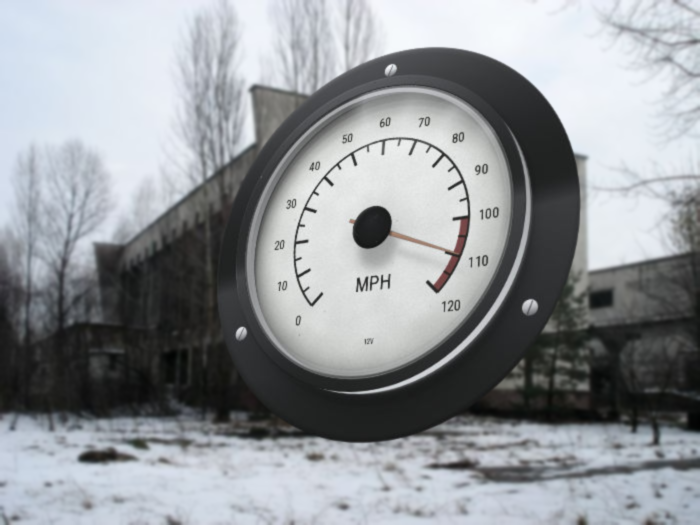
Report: 110mph
